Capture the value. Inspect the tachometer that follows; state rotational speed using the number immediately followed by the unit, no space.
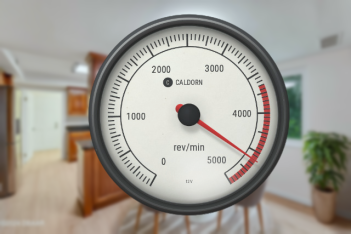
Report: 4600rpm
